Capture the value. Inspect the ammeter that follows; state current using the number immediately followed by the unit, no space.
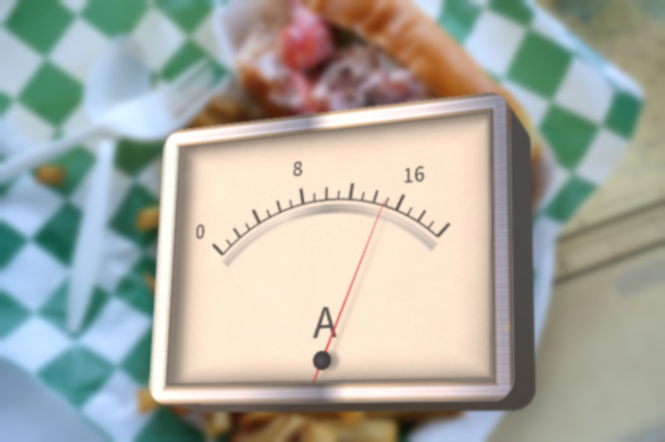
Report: 15A
